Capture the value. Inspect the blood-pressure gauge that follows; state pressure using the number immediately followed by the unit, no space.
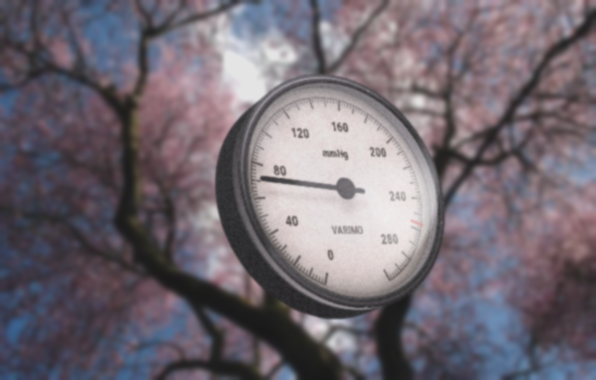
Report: 70mmHg
